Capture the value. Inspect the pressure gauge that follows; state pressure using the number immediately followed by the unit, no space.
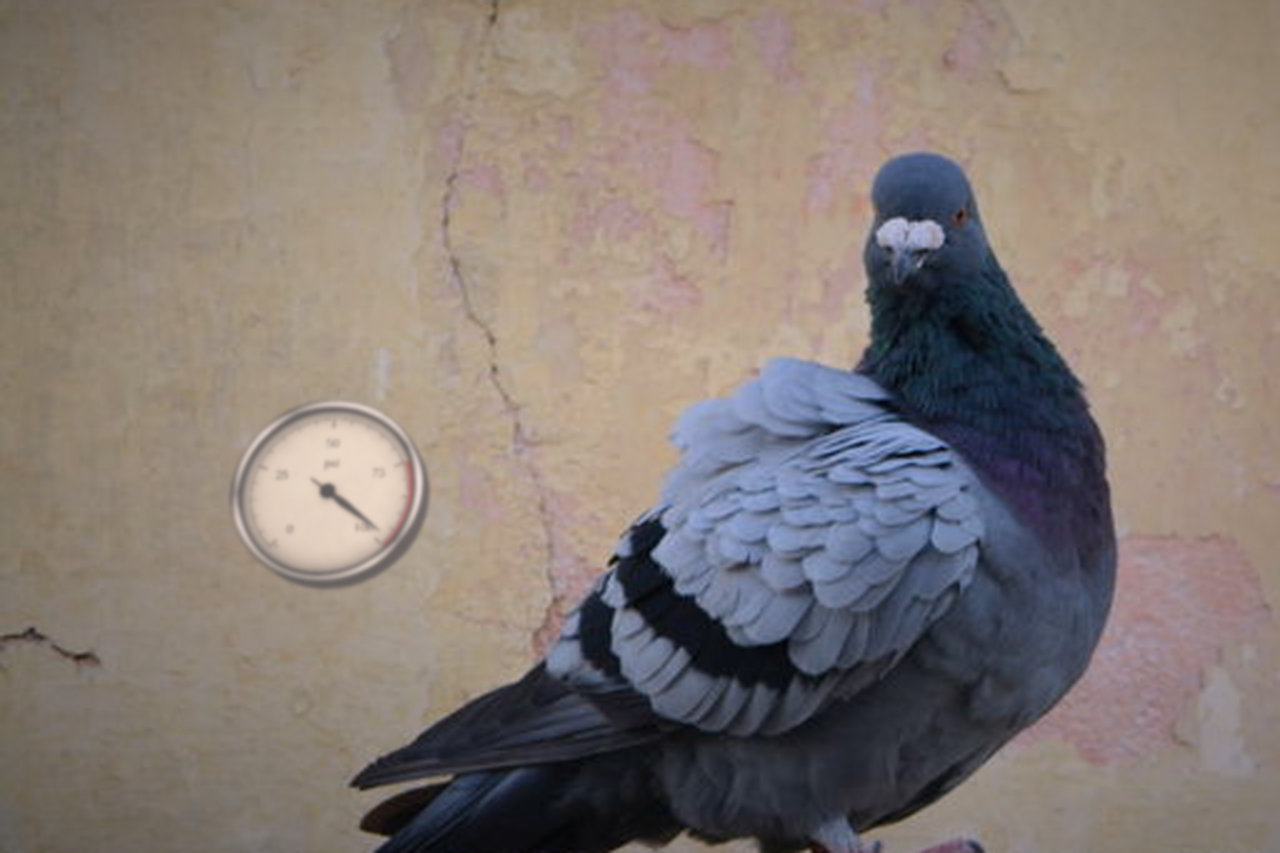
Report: 97.5psi
